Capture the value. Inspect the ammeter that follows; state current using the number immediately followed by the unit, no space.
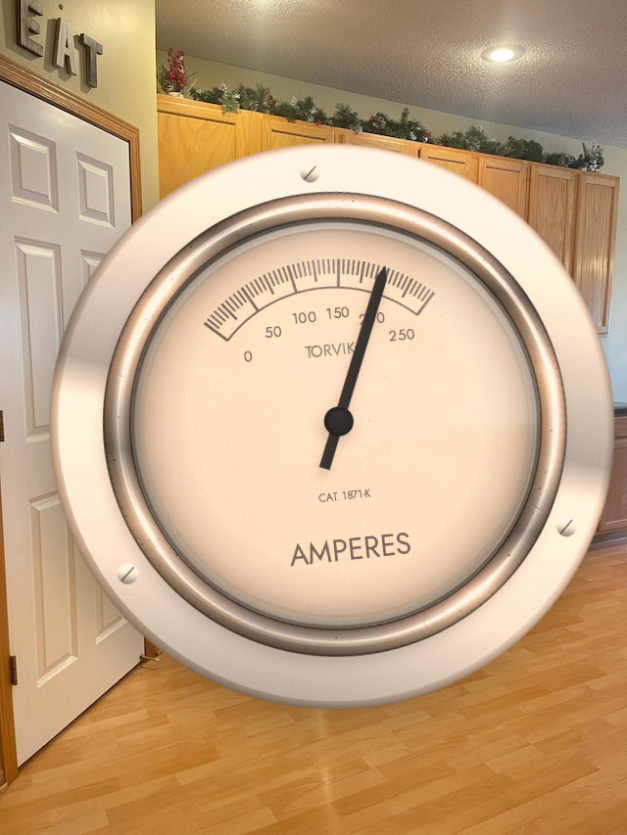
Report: 195A
